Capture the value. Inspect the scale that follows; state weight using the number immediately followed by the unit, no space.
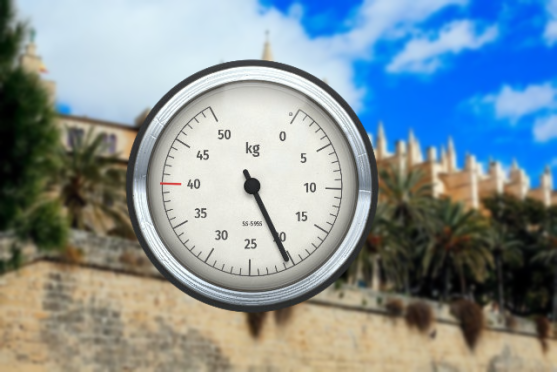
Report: 20.5kg
